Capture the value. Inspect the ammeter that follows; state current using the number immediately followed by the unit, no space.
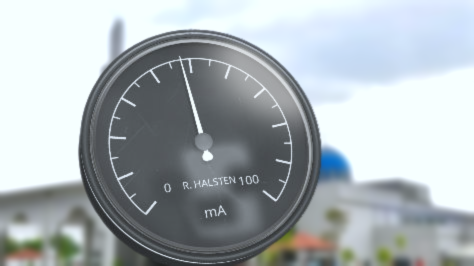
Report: 47.5mA
